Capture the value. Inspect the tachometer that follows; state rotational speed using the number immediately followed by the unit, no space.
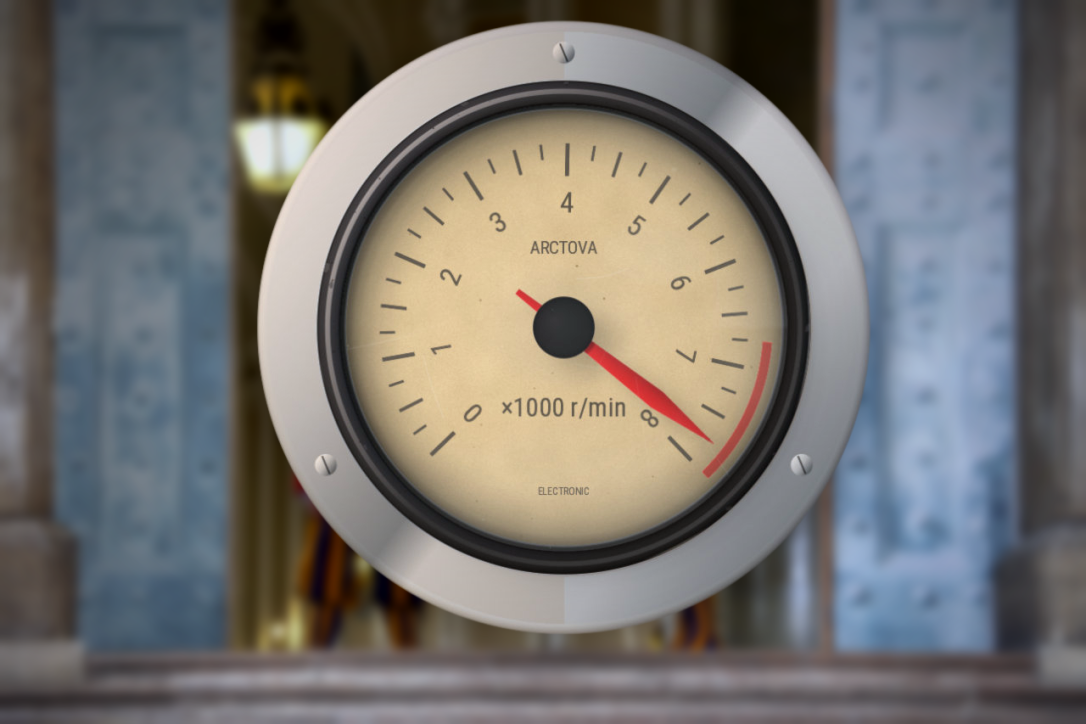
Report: 7750rpm
